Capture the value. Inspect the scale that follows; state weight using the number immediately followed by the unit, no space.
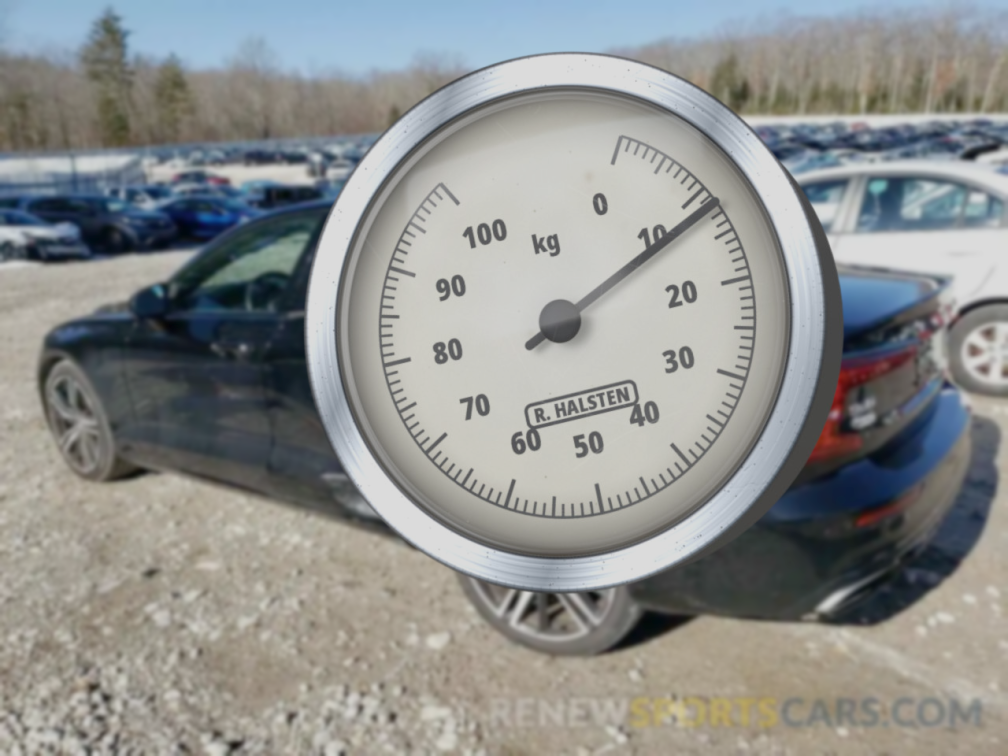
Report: 12kg
